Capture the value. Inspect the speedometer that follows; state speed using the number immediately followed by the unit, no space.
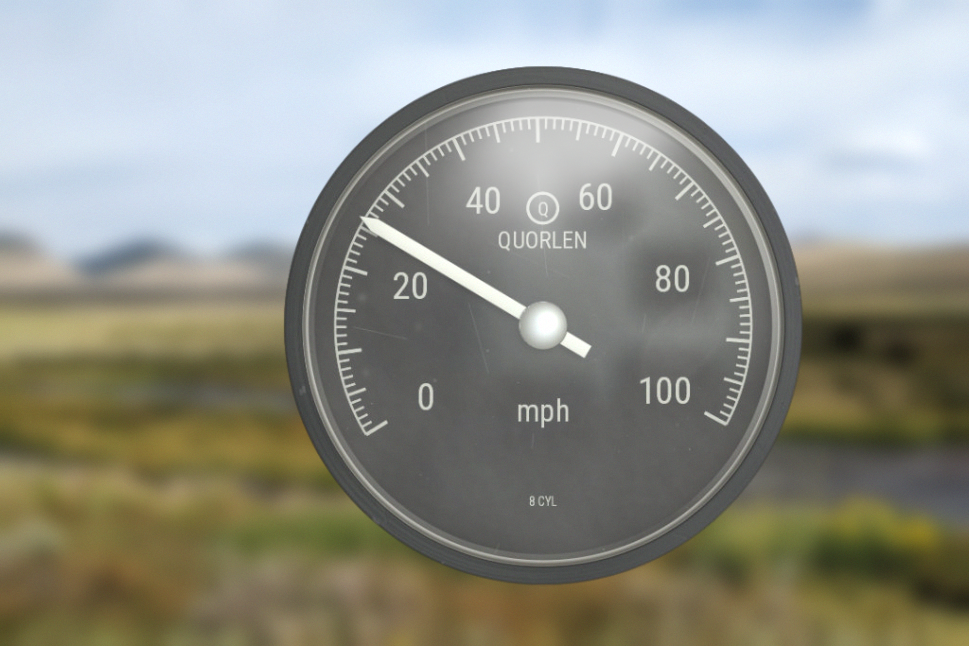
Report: 26mph
